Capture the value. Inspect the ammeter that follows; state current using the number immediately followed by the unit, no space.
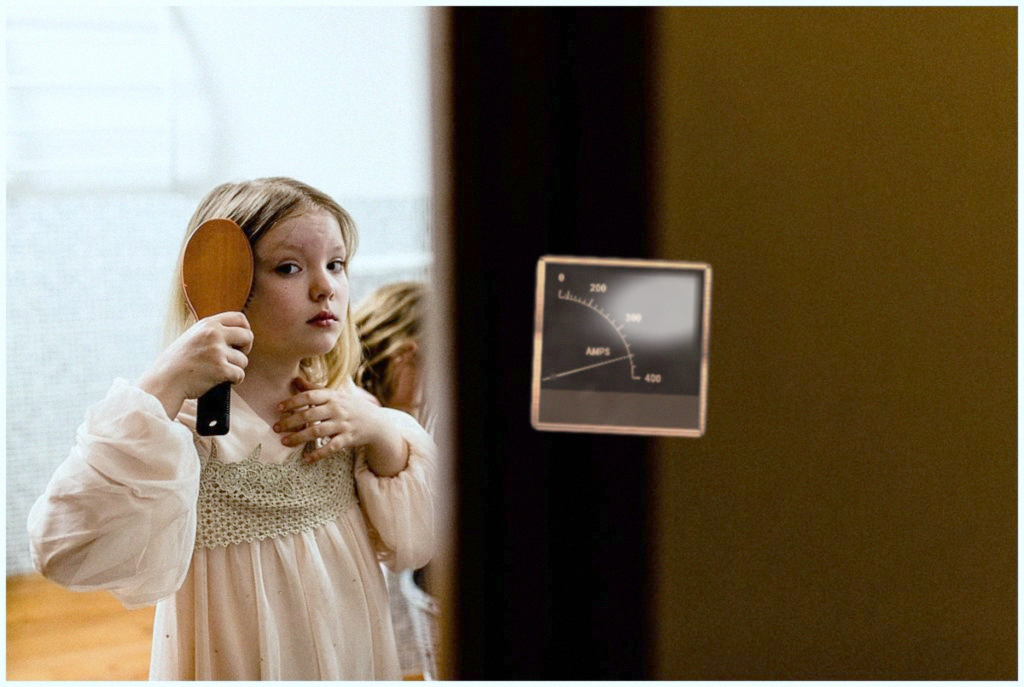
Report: 360A
